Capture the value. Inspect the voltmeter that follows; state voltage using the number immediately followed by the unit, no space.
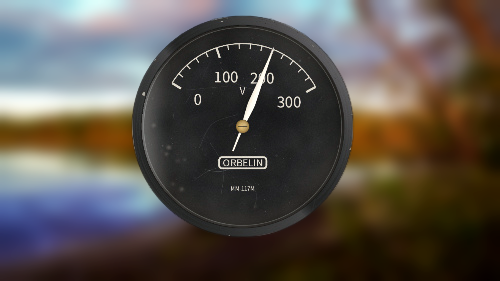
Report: 200V
